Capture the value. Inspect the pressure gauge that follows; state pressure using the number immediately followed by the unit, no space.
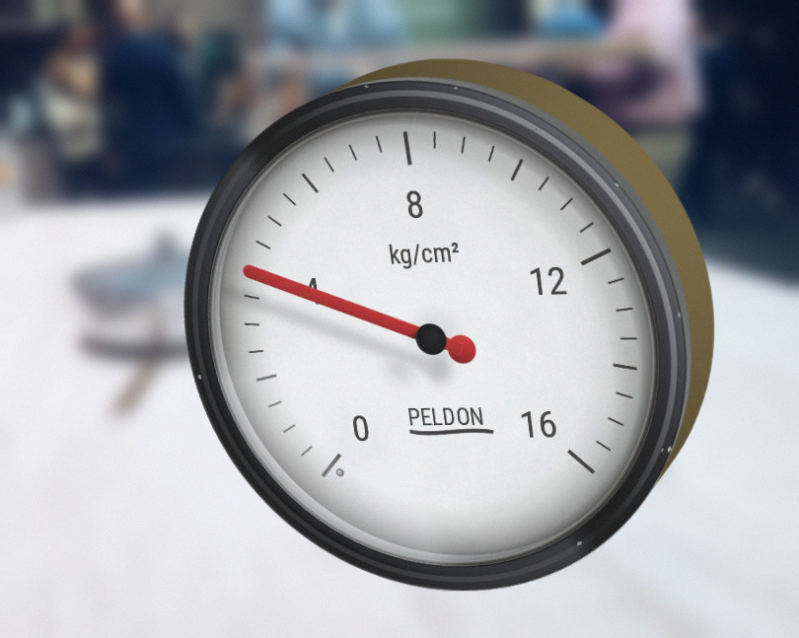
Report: 4kg/cm²
